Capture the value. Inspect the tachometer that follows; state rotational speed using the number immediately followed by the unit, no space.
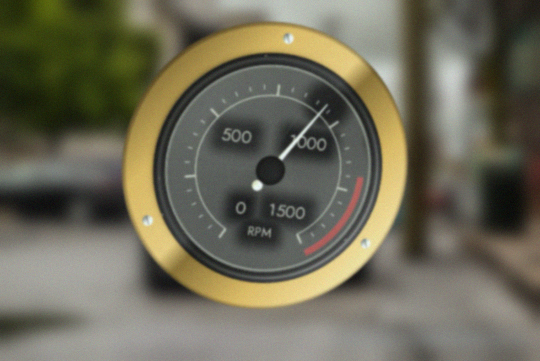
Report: 925rpm
